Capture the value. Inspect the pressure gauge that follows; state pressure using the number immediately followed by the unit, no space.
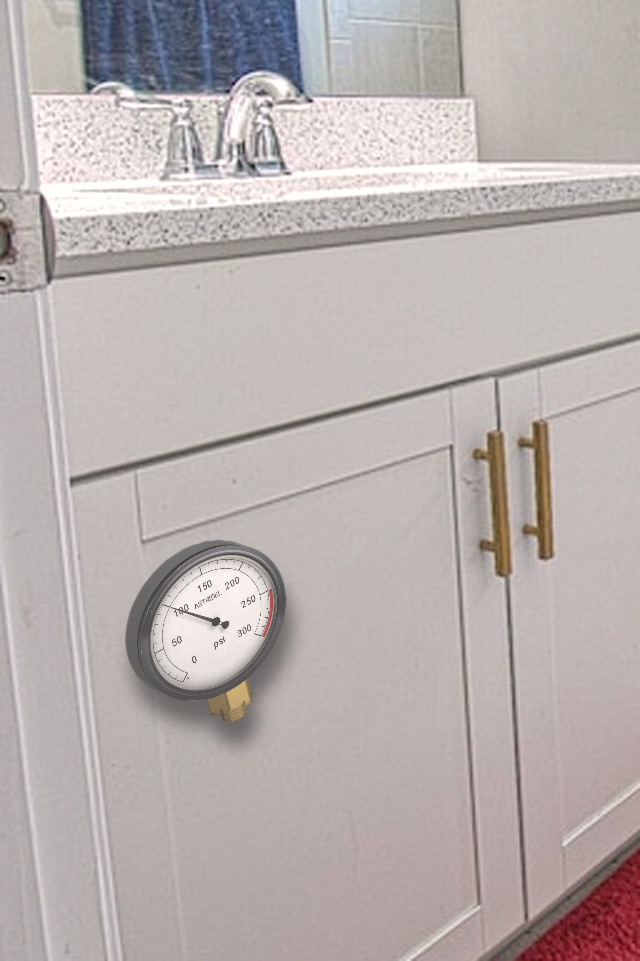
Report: 100psi
